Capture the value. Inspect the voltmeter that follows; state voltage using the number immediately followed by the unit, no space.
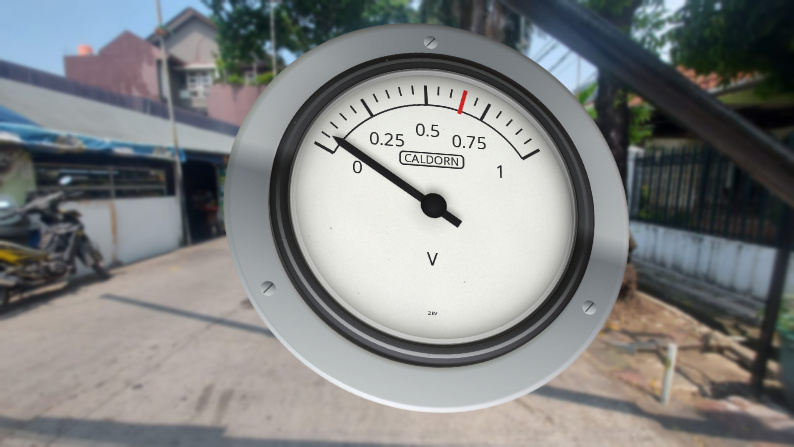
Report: 0.05V
